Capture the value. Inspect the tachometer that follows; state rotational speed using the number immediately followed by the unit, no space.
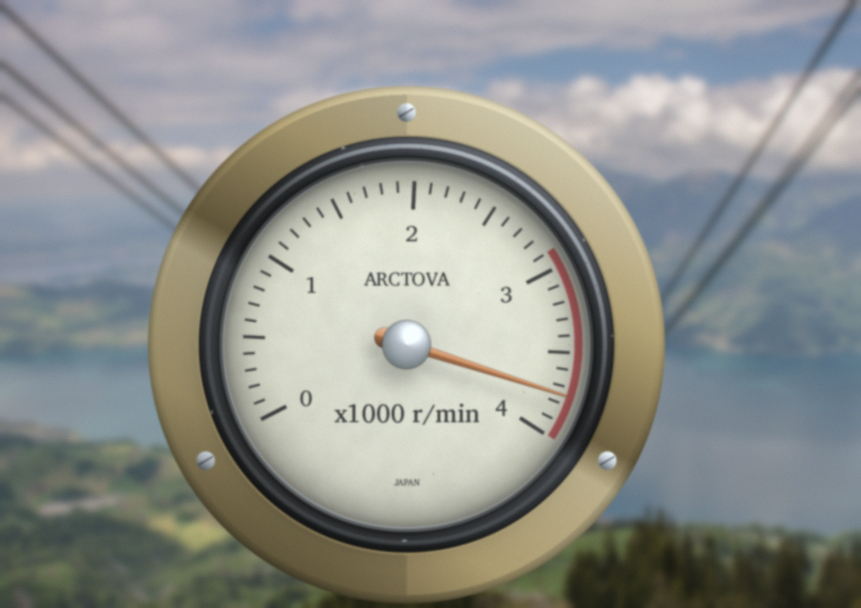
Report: 3750rpm
